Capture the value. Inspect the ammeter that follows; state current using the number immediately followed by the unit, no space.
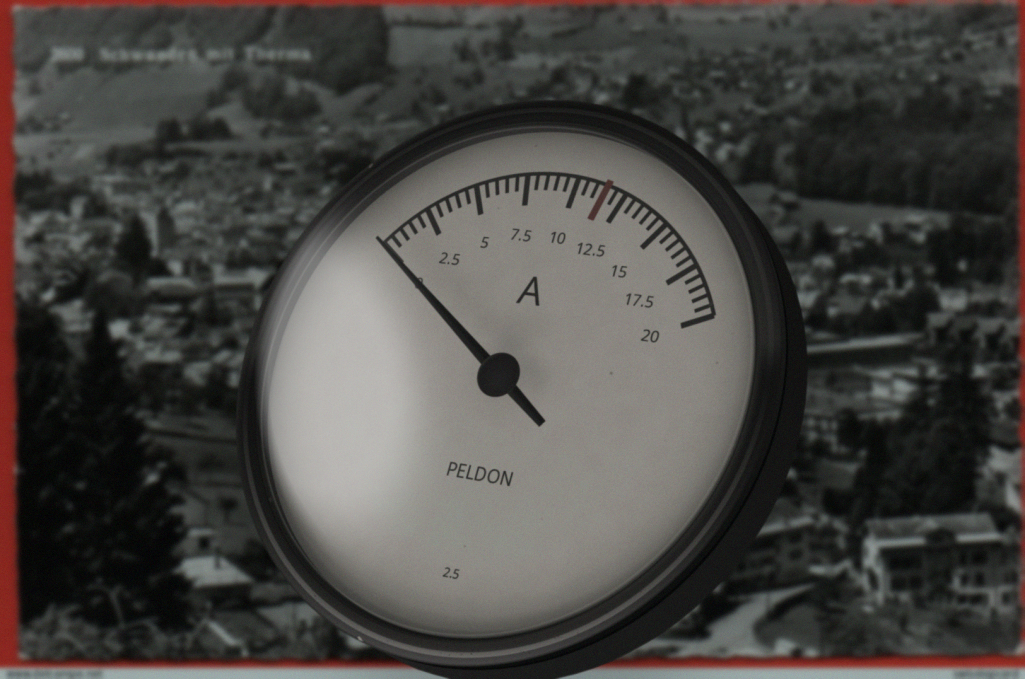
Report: 0A
